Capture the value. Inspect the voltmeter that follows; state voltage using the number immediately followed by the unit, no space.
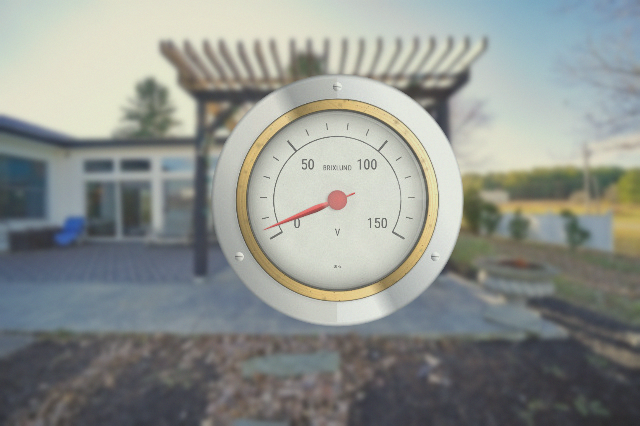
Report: 5V
